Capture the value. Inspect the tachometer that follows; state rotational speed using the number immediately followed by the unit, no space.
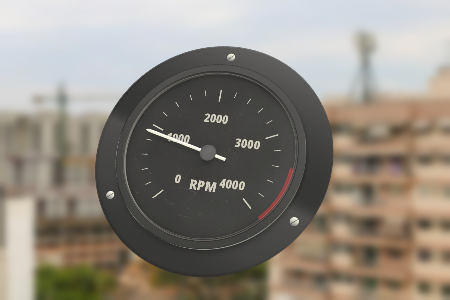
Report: 900rpm
